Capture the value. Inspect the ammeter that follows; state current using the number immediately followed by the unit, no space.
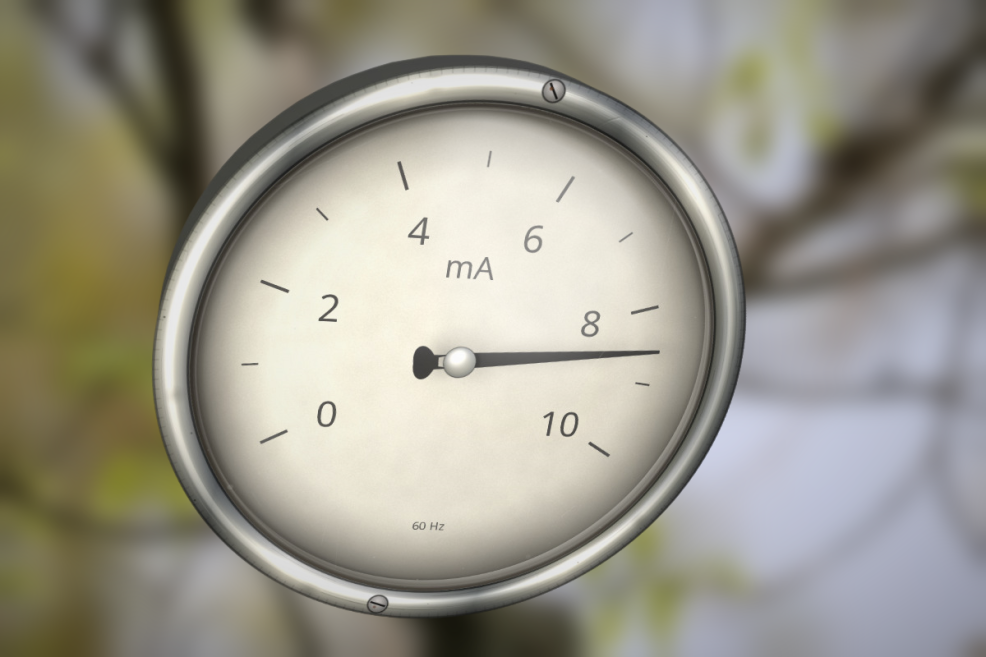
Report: 8.5mA
